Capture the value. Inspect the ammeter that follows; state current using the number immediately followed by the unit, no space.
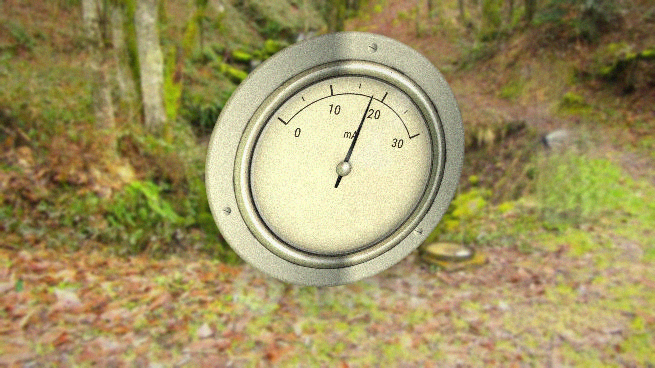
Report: 17.5mA
